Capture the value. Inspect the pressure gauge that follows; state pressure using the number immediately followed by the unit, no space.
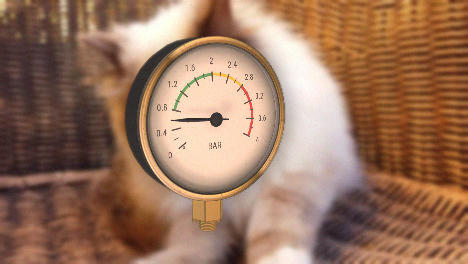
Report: 0.6bar
